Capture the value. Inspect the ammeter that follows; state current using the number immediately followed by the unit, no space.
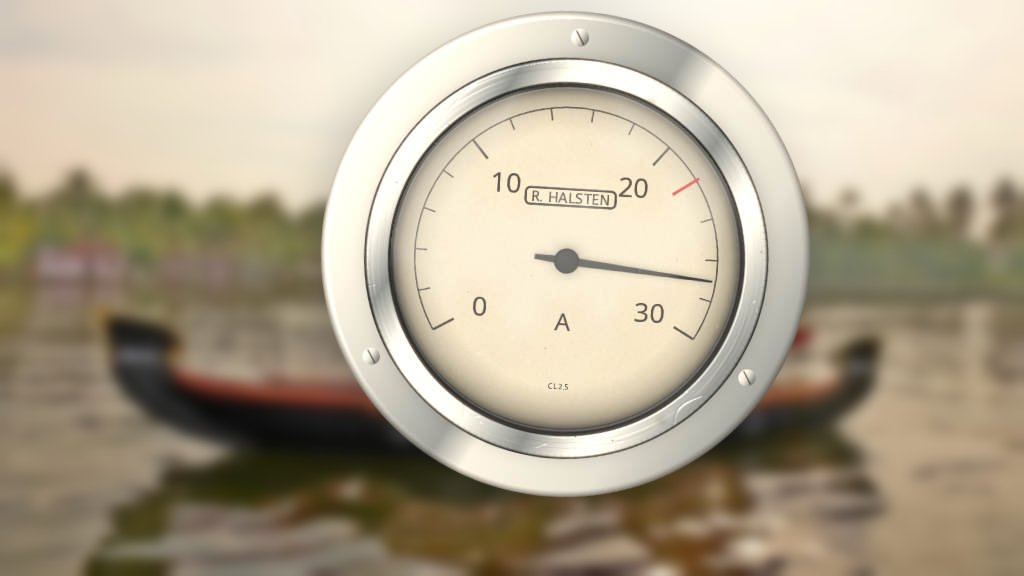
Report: 27A
